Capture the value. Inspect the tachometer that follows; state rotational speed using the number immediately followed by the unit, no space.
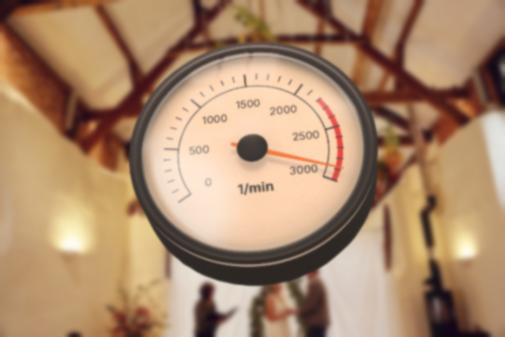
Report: 2900rpm
